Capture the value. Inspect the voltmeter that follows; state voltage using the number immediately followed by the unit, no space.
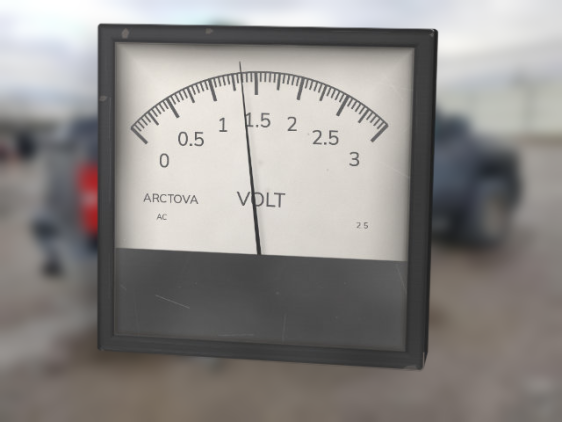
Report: 1.35V
